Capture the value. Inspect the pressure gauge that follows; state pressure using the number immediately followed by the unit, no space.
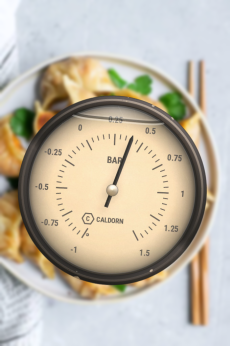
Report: 0.4bar
